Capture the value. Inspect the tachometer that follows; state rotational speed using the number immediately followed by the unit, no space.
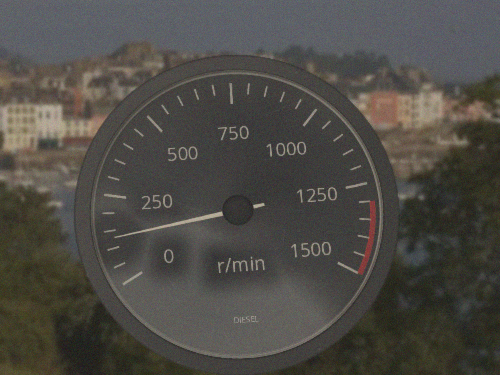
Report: 125rpm
